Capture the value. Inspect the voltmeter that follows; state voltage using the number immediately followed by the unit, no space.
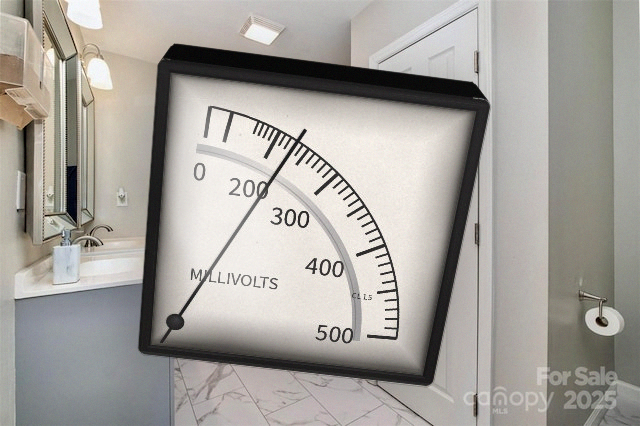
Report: 230mV
